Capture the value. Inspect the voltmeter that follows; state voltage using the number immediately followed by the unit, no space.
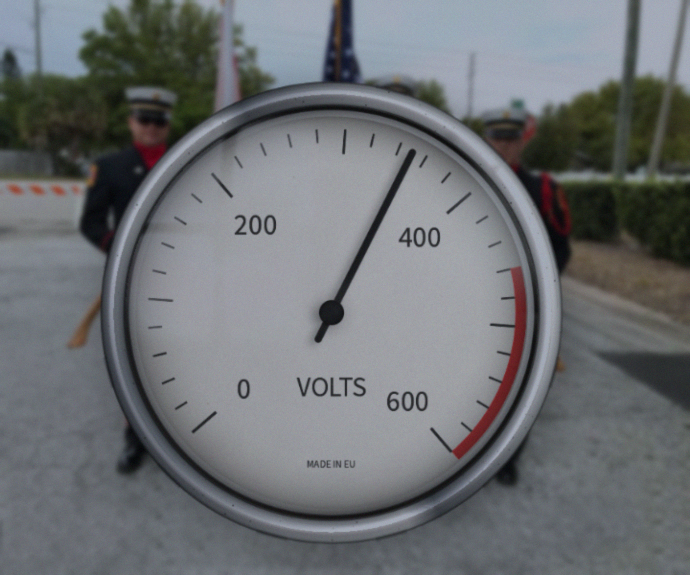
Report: 350V
